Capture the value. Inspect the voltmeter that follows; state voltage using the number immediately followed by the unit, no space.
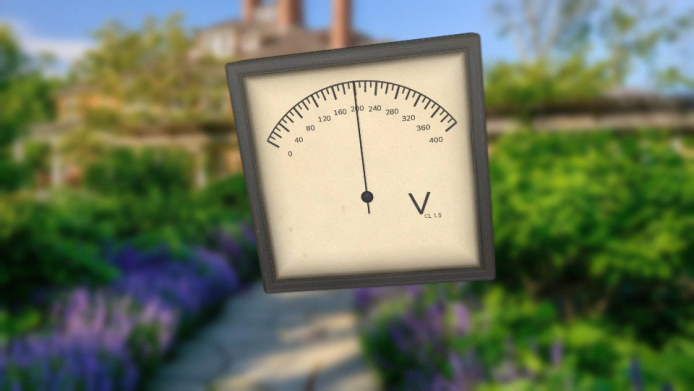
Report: 200V
